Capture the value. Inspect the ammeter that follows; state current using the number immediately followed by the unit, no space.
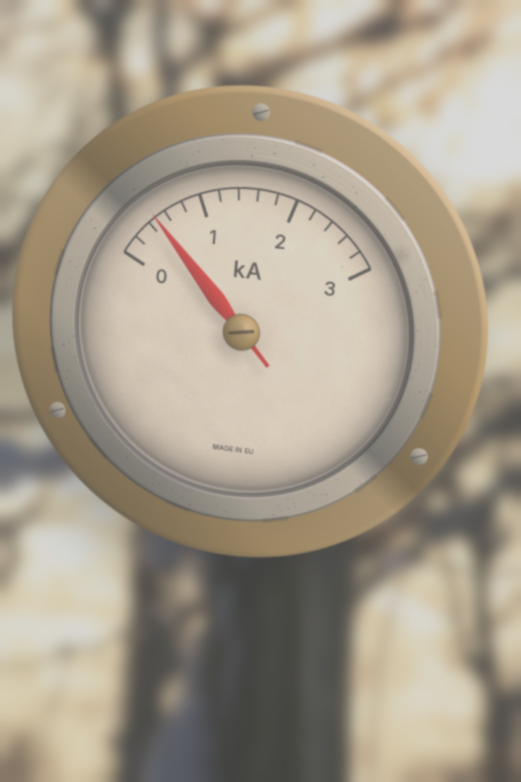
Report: 0.5kA
